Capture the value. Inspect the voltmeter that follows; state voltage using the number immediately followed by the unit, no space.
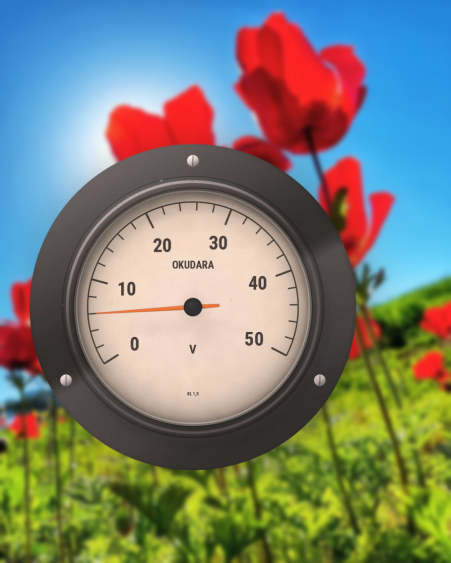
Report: 6V
